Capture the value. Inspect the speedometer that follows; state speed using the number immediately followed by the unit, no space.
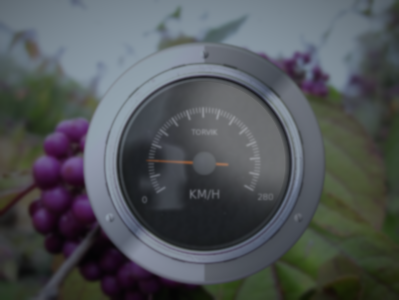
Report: 40km/h
